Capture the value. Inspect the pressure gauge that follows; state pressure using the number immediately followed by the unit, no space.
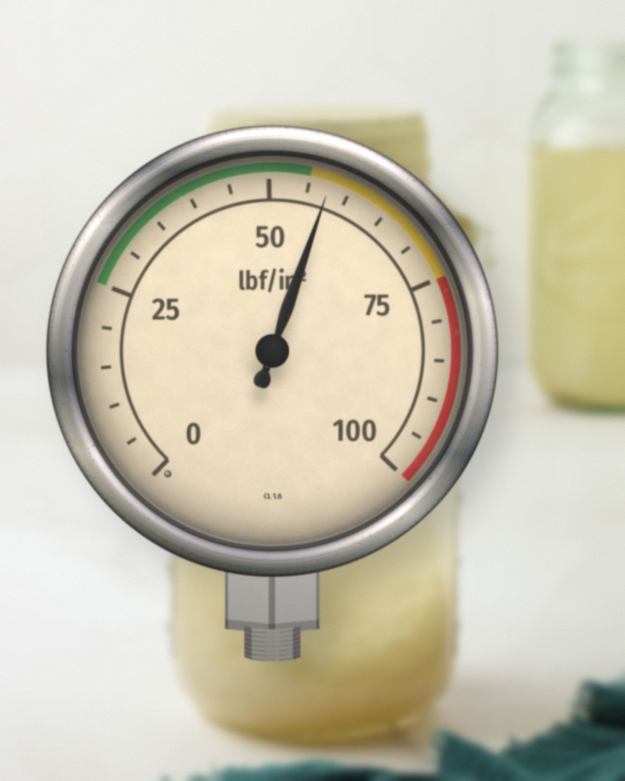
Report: 57.5psi
